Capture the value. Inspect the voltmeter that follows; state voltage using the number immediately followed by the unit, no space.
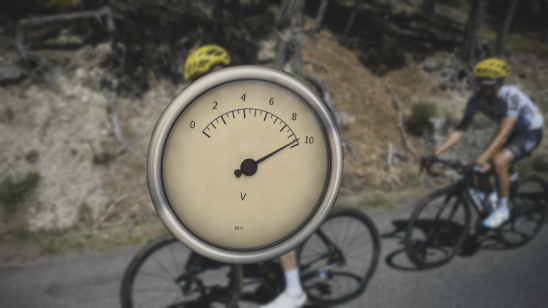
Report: 9.5V
